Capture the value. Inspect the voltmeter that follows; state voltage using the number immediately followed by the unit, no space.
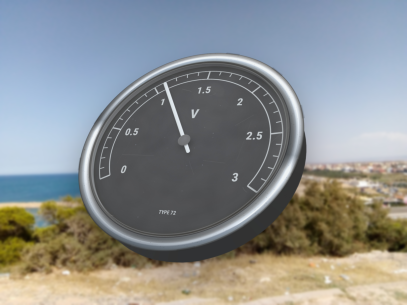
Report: 1.1V
